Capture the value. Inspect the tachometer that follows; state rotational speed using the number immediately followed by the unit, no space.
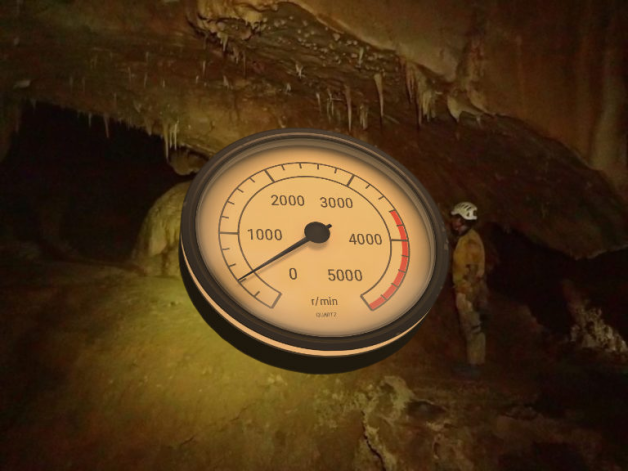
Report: 400rpm
